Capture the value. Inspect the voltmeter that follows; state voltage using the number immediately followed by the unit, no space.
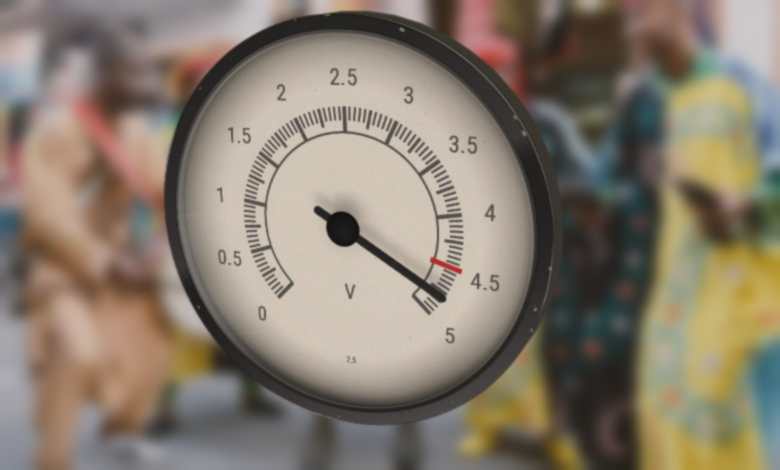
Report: 4.75V
